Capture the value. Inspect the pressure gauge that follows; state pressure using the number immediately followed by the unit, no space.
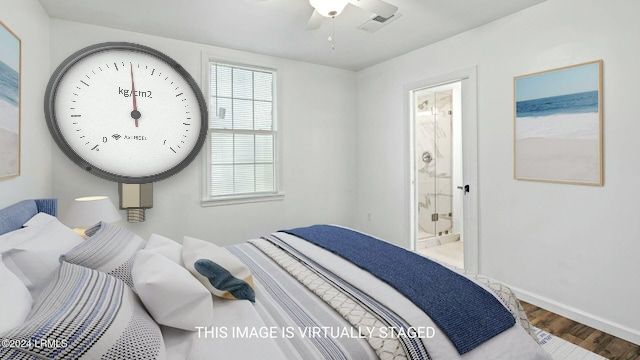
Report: 3.4kg/cm²
